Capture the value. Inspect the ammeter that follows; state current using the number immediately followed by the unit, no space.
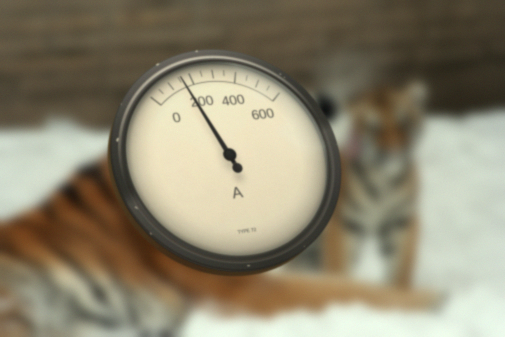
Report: 150A
